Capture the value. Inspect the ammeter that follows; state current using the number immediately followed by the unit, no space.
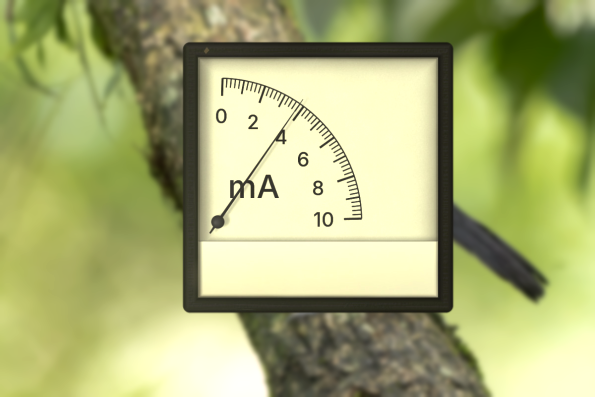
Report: 3.8mA
